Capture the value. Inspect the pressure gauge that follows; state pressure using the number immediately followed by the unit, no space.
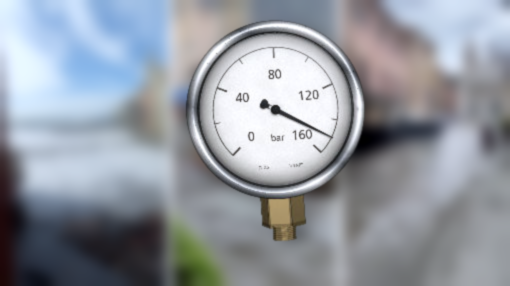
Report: 150bar
